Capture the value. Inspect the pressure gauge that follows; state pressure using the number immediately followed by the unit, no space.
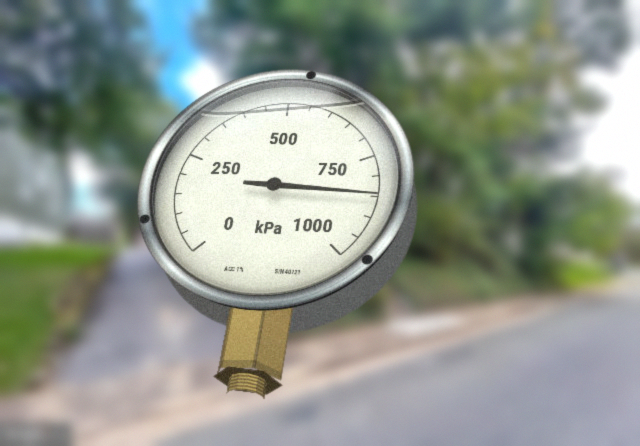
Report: 850kPa
